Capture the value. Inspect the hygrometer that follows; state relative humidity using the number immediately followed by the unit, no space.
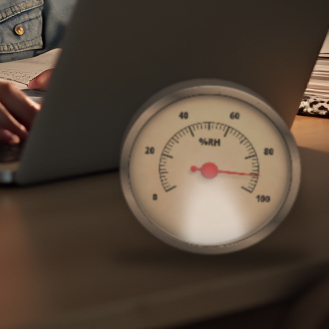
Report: 90%
